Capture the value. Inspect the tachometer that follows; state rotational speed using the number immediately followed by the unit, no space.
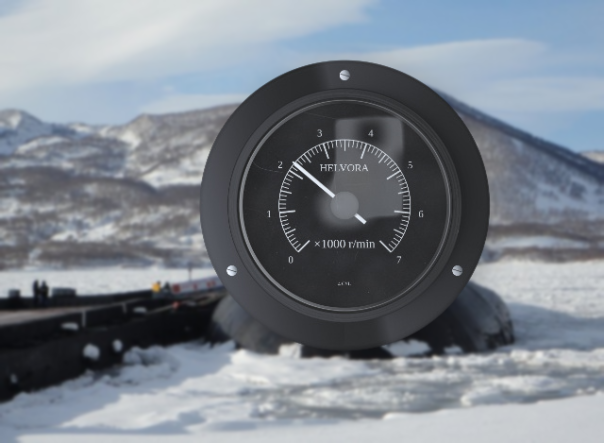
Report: 2200rpm
